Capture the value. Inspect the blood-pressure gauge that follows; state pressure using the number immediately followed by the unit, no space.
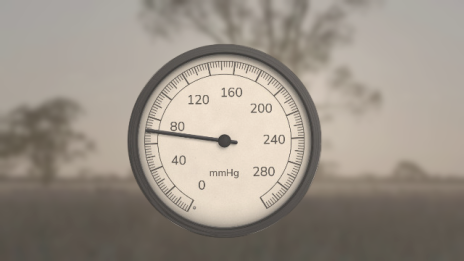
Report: 70mmHg
